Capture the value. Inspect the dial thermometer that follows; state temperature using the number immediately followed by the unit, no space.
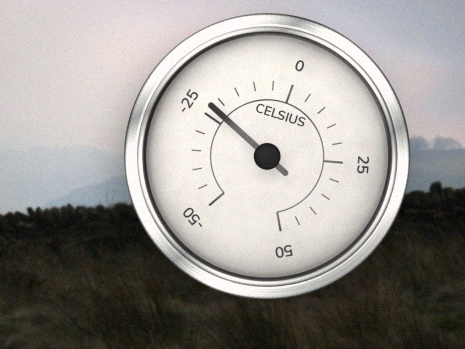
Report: -22.5°C
